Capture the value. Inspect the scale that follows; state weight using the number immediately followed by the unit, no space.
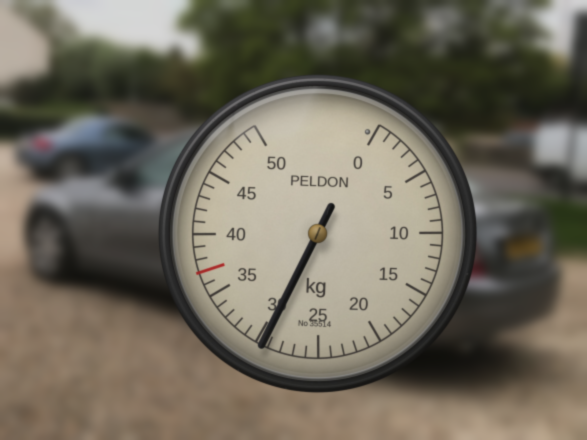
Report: 29.5kg
